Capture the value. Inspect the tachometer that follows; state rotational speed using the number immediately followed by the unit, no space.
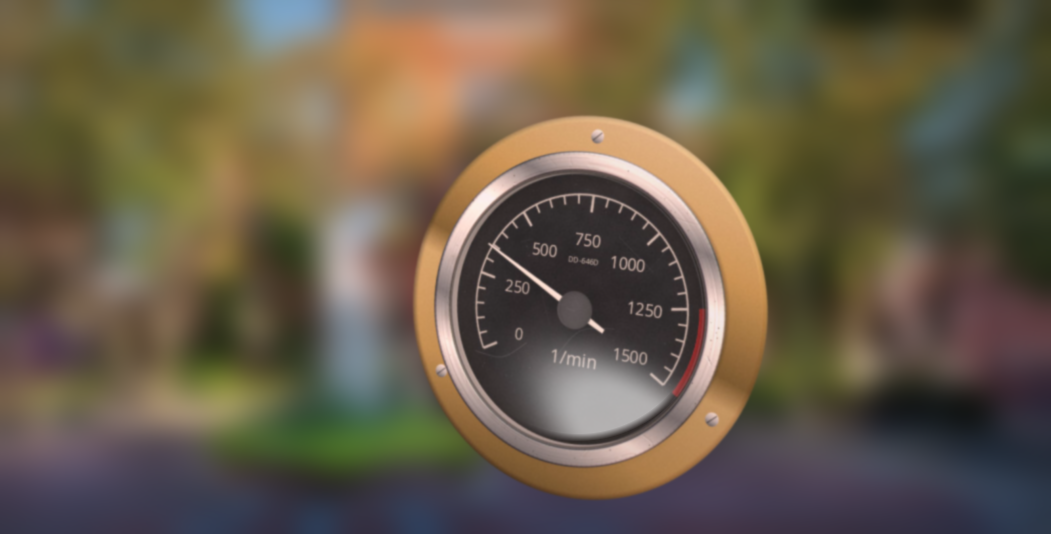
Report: 350rpm
